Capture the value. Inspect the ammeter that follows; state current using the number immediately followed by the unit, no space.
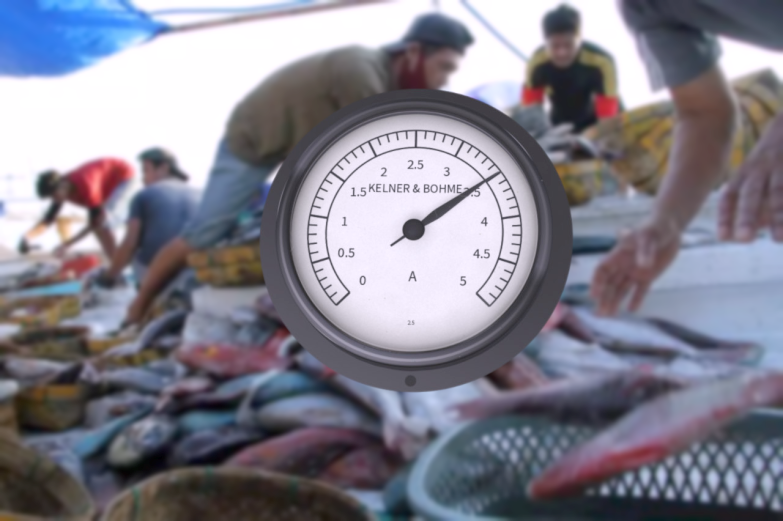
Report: 3.5A
